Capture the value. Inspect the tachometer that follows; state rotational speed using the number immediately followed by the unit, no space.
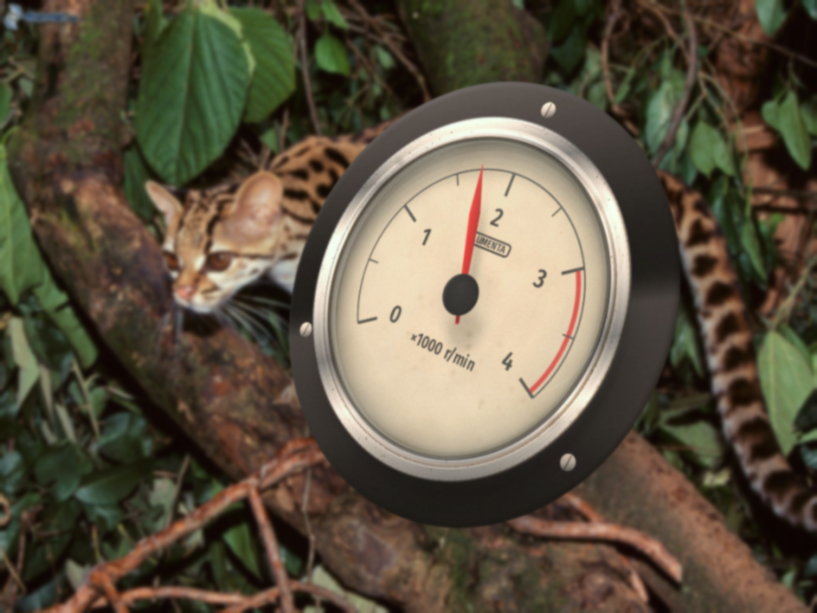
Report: 1750rpm
